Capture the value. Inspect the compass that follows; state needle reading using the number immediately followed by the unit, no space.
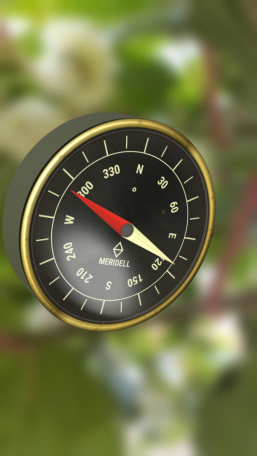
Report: 292.5°
